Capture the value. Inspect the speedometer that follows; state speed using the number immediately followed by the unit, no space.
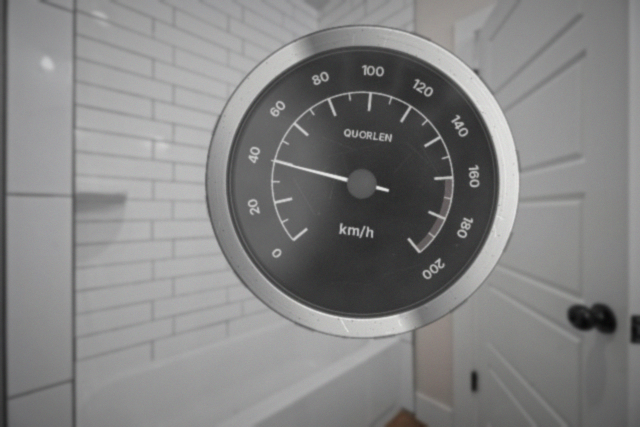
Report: 40km/h
